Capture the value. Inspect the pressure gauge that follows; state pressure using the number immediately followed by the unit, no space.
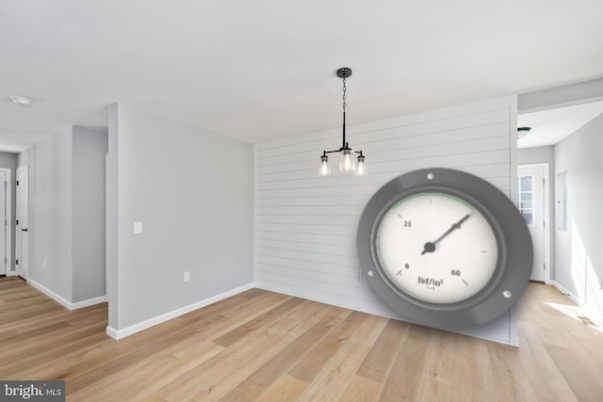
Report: 40psi
